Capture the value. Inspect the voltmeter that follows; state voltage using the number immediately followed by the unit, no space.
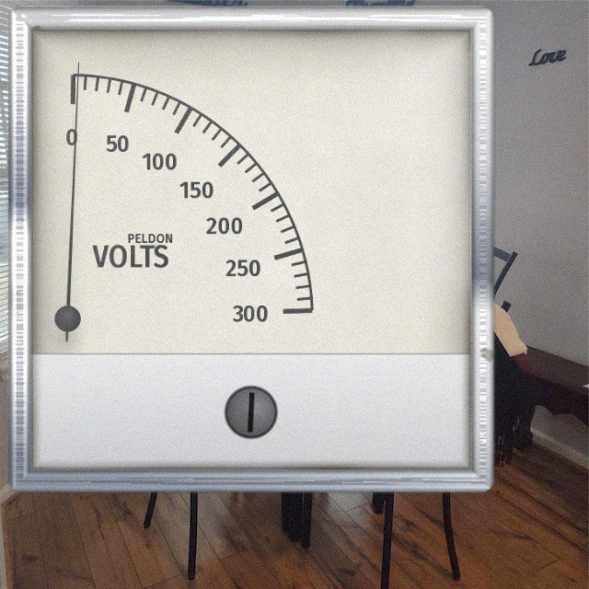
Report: 5V
